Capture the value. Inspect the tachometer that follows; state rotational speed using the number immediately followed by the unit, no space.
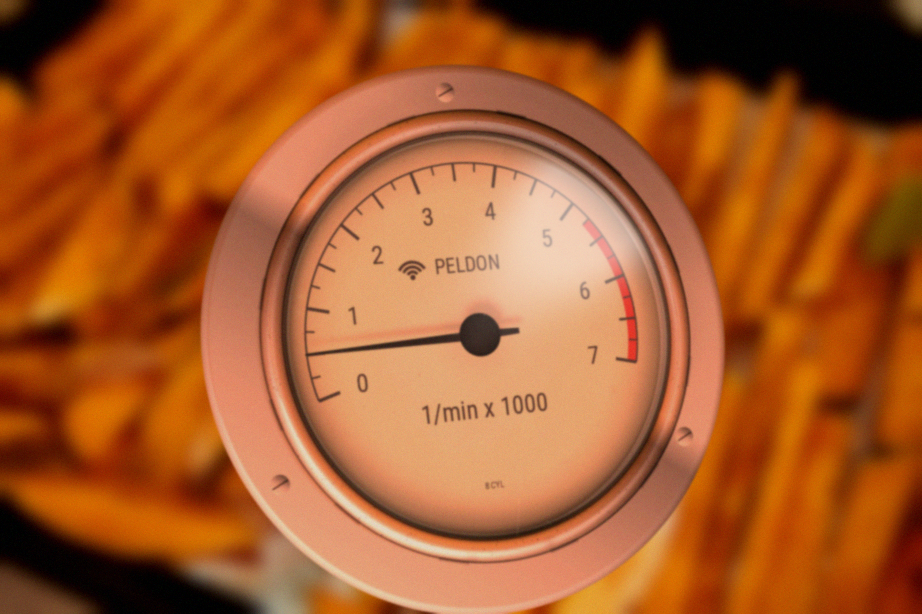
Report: 500rpm
